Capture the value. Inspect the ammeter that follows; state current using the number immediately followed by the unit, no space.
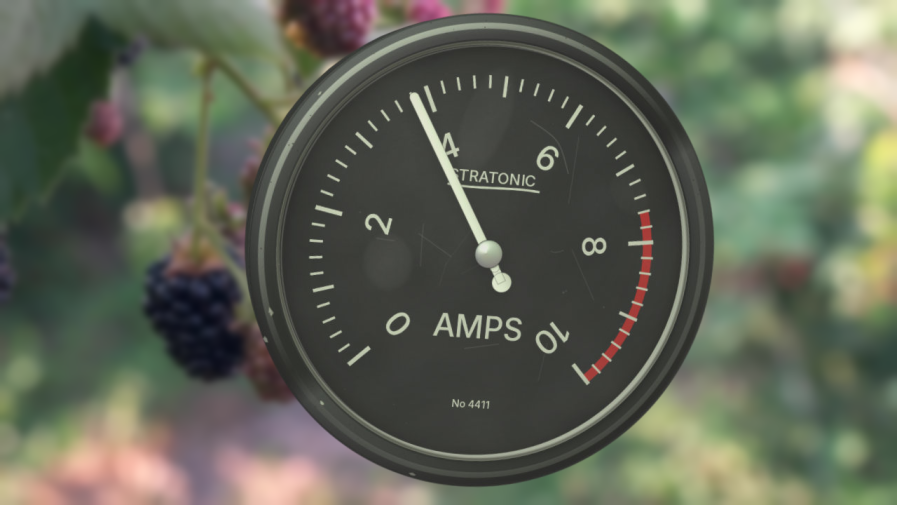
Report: 3.8A
